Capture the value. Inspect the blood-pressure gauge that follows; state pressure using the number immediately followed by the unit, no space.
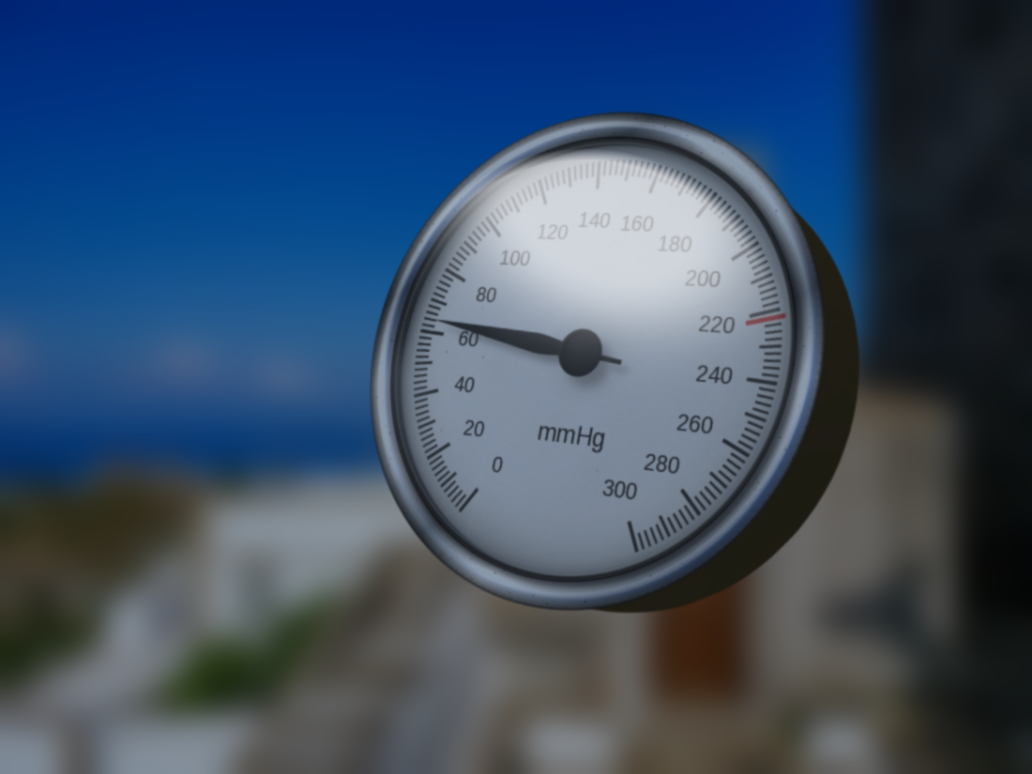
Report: 64mmHg
